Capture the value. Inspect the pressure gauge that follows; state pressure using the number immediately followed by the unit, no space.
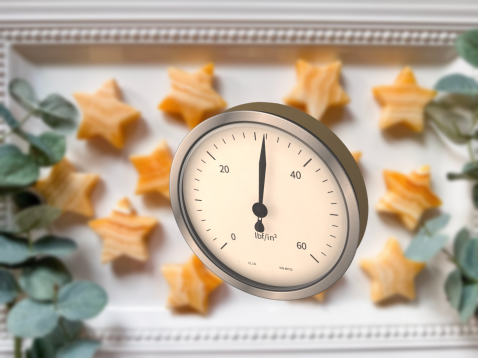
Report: 32psi
